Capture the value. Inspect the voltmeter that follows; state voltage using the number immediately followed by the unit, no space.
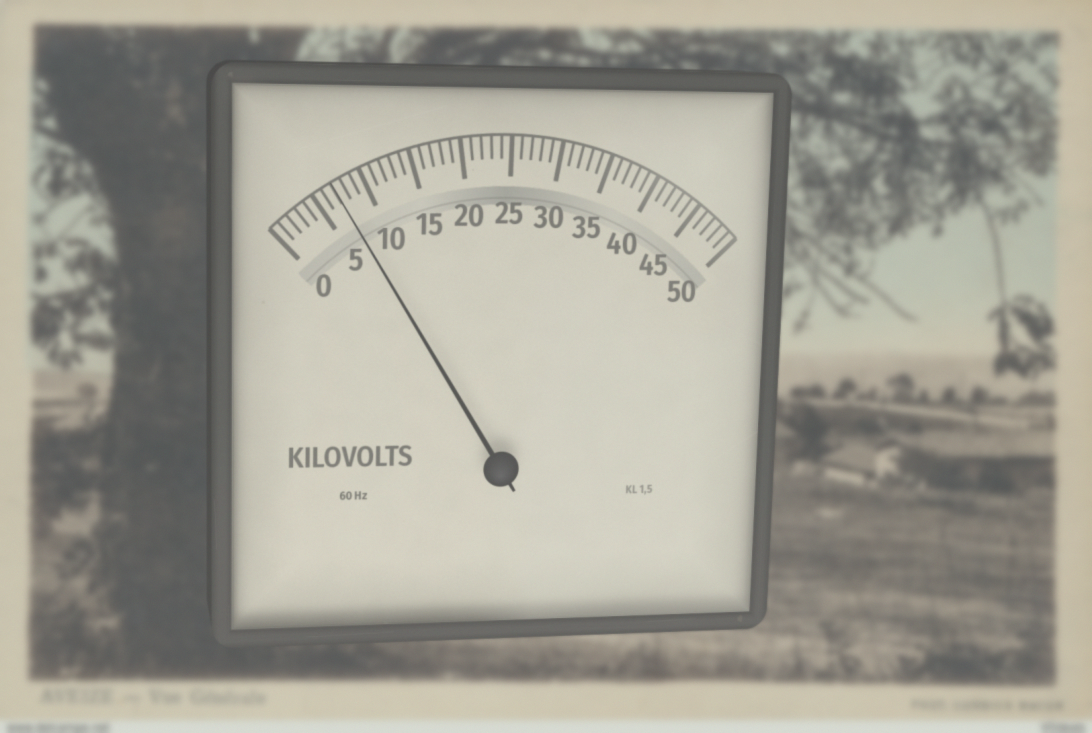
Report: 7kV
